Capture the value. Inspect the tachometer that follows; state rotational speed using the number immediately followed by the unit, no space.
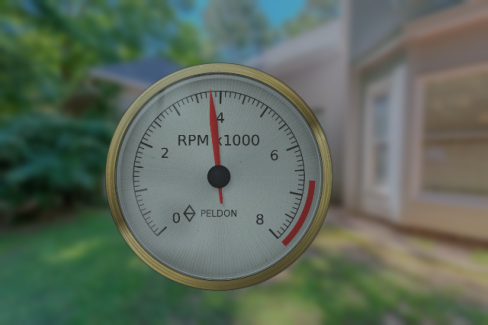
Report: 3800rpm
